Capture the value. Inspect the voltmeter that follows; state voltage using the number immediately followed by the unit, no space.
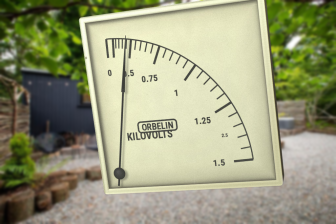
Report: 0.45kV
